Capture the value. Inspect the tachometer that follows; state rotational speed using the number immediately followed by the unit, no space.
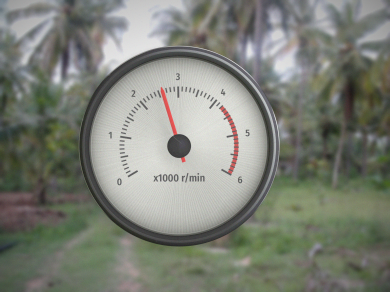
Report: 2600rpm
